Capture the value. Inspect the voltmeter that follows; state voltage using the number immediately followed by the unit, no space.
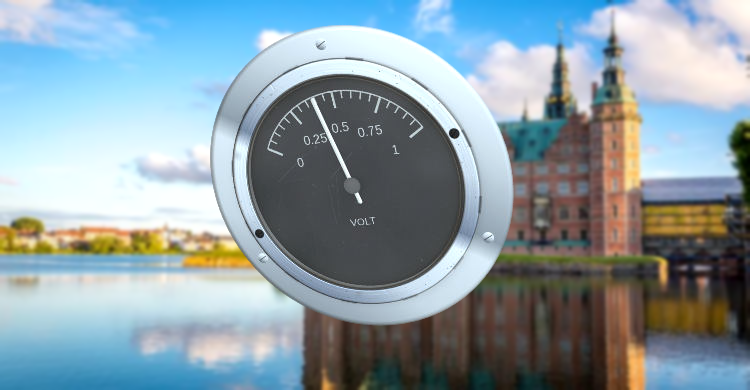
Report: 0.4V
